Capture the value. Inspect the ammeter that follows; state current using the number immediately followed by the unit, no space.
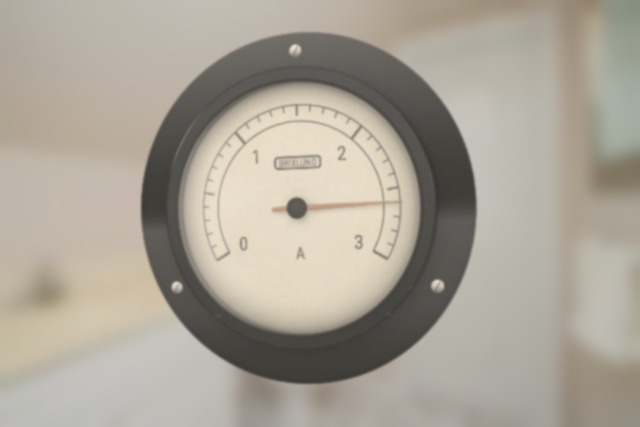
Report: 2.6A
